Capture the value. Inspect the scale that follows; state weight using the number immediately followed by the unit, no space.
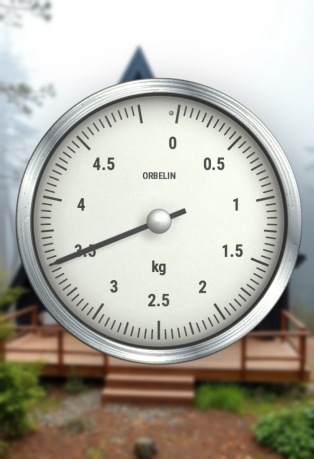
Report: 3.5kg
